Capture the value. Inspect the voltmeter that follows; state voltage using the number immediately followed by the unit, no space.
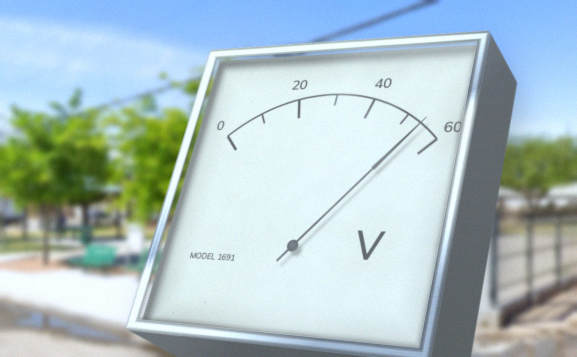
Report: 55V
